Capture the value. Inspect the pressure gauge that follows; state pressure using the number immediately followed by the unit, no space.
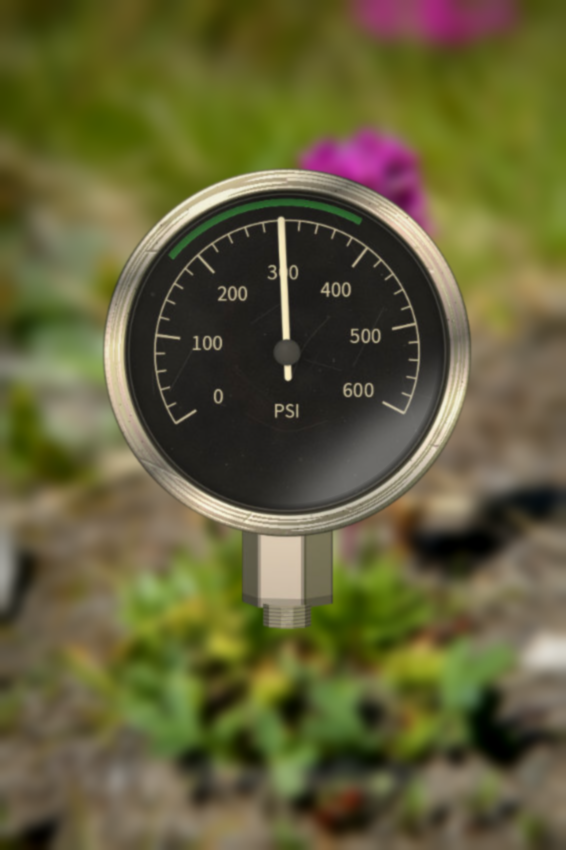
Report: 300psi
